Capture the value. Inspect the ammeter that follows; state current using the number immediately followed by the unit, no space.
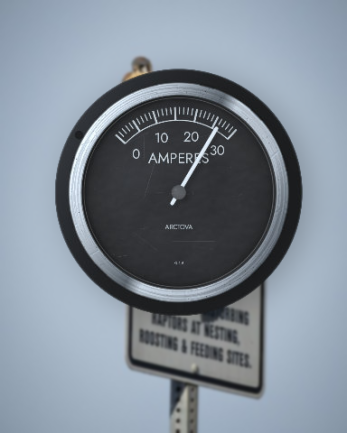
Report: 26A
